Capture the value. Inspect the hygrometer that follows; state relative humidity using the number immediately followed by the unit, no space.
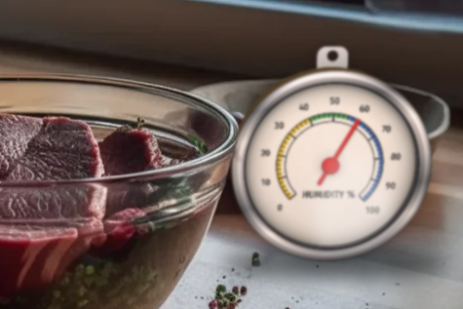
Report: 60%
